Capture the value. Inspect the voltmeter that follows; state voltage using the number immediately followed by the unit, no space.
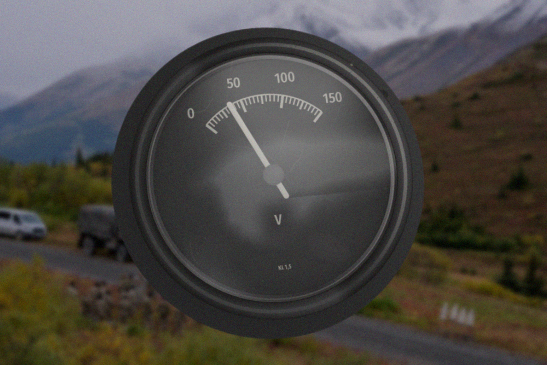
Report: 35V
